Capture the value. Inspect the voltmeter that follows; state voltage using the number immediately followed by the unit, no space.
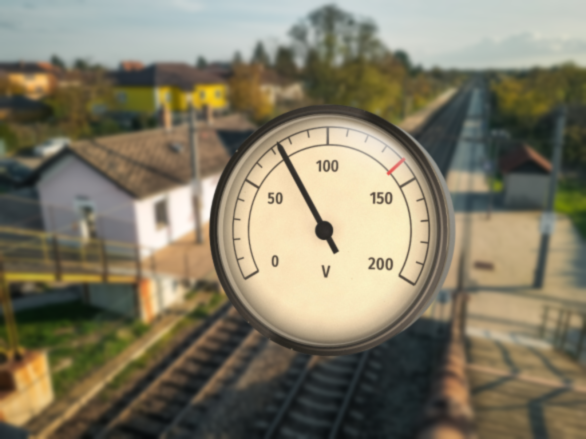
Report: 75V
